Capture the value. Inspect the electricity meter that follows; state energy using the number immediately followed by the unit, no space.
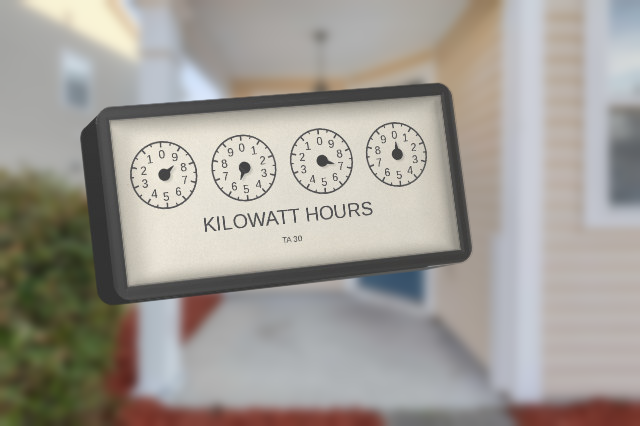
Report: 8570kWh
